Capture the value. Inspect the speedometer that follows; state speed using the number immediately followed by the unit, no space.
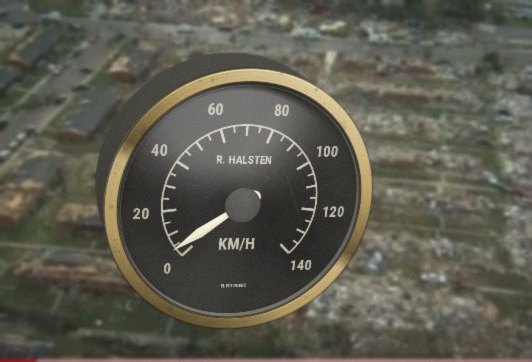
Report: 5km/h
